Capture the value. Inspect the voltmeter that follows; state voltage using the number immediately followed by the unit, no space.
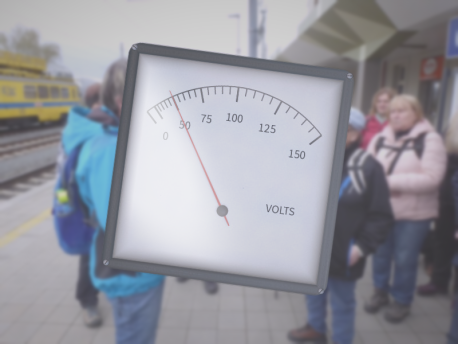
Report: 50V
